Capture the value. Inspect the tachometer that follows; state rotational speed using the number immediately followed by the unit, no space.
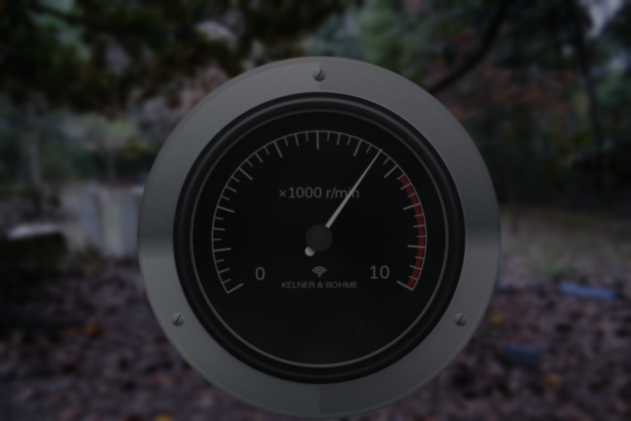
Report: 6500rpm
